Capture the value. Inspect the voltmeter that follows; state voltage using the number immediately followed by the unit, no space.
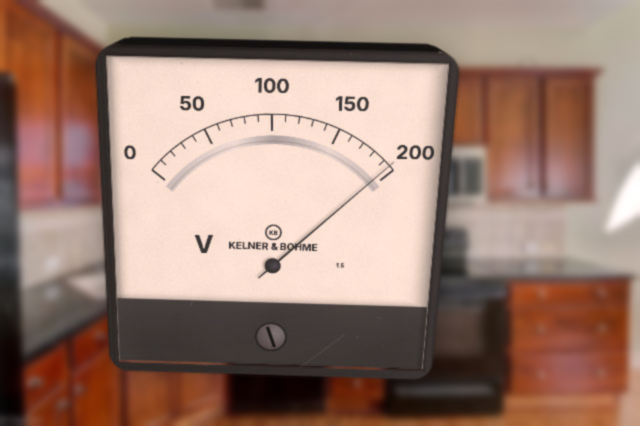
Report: 195V
